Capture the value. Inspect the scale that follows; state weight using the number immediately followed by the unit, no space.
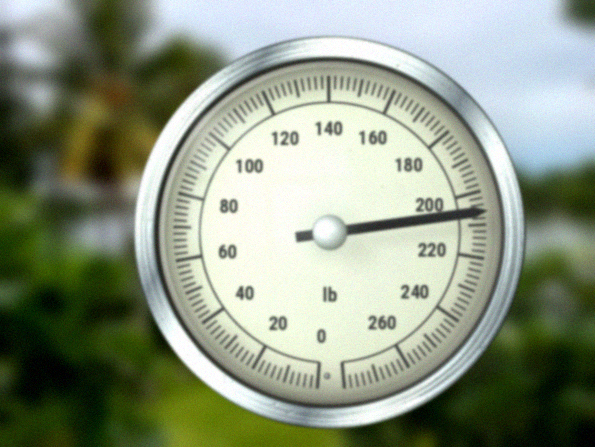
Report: 206lb
